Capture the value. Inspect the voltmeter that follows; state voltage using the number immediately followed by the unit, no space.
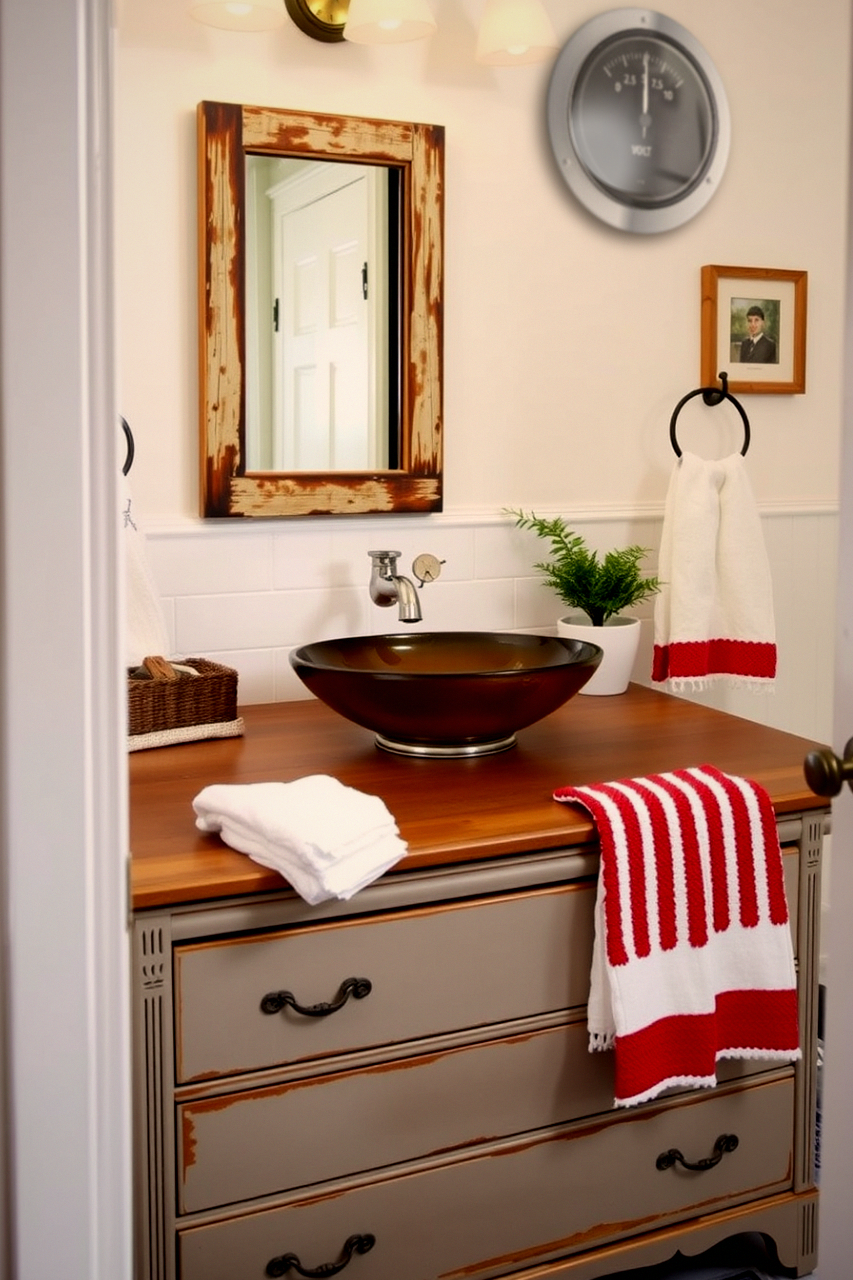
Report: 5V
